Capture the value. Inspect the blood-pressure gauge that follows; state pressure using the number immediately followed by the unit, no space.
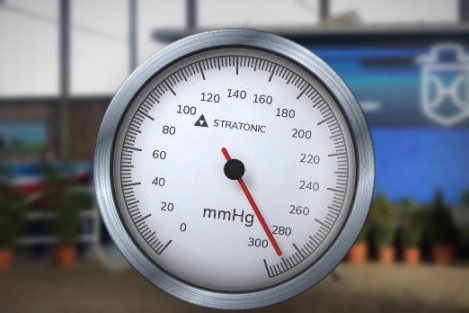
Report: 290mmHg
